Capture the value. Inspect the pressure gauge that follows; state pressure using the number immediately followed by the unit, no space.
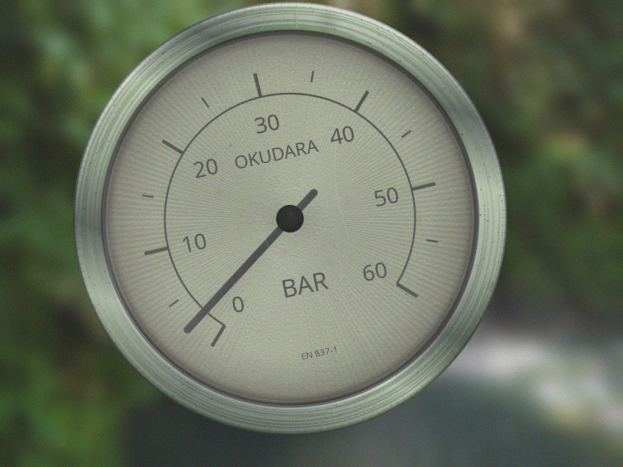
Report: 2.5bar
